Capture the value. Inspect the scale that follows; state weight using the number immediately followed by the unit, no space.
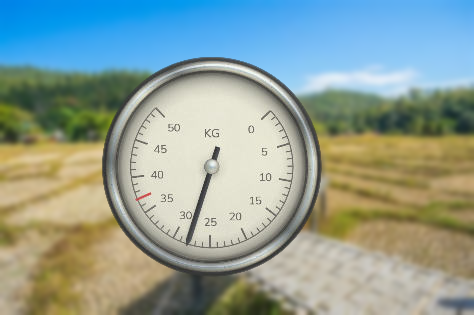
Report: 28kg
